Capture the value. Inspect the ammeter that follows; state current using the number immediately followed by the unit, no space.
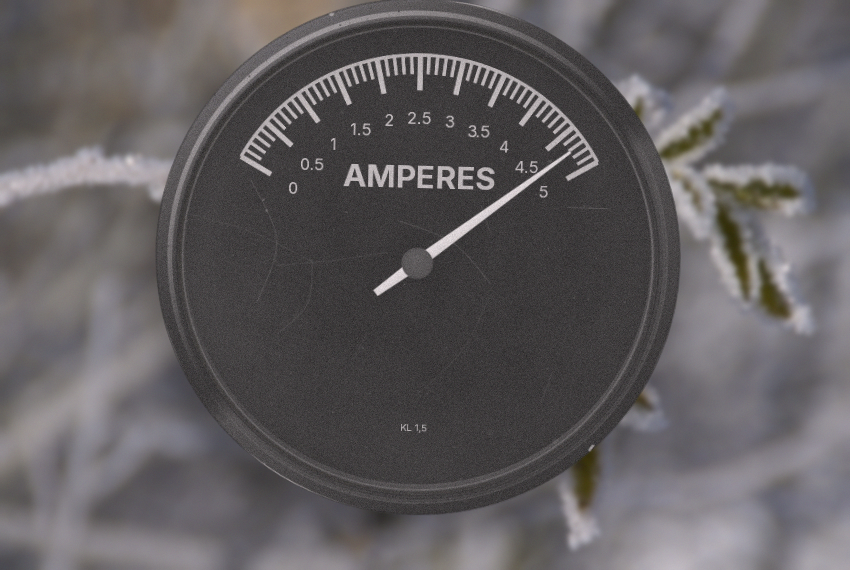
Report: 4.7A
